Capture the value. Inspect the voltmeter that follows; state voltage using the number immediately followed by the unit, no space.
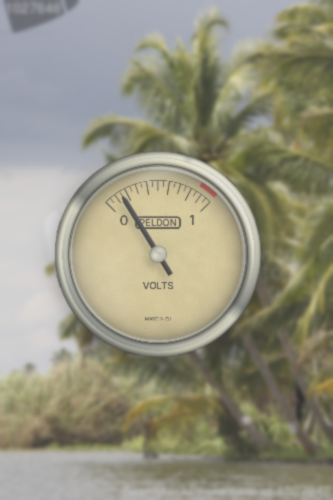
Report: 0.15V
